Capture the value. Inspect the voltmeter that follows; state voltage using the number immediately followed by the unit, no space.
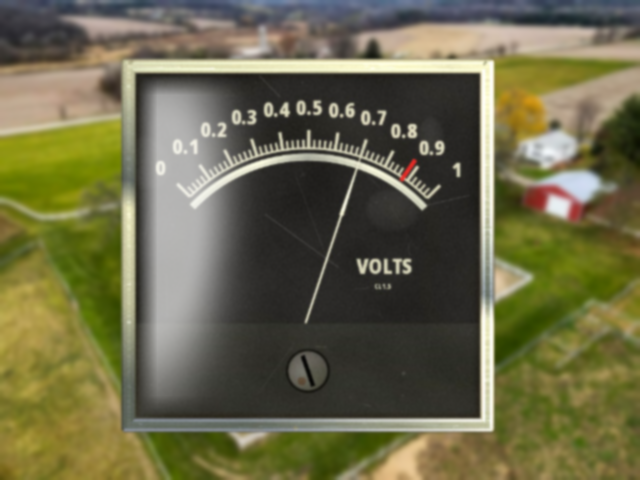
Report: 0.7V
